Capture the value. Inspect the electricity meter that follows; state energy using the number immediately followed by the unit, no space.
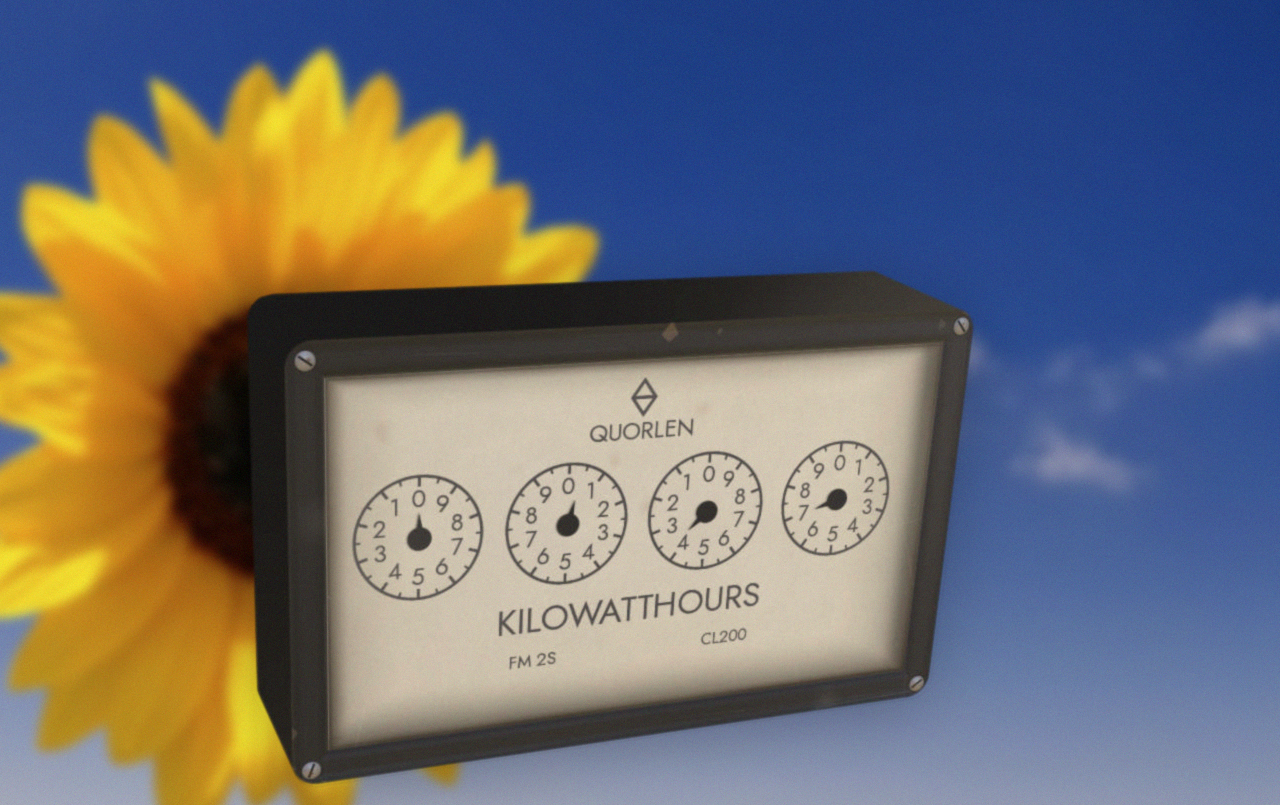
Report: 37kWh
